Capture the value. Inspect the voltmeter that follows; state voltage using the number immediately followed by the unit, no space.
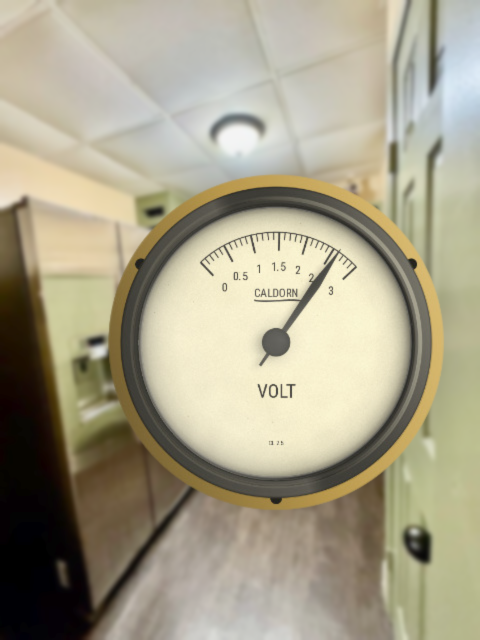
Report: 2.6V
